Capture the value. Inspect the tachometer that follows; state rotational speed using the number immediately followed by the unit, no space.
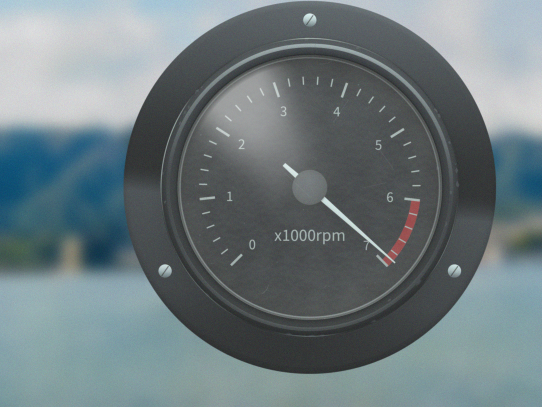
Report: 6900rpm
